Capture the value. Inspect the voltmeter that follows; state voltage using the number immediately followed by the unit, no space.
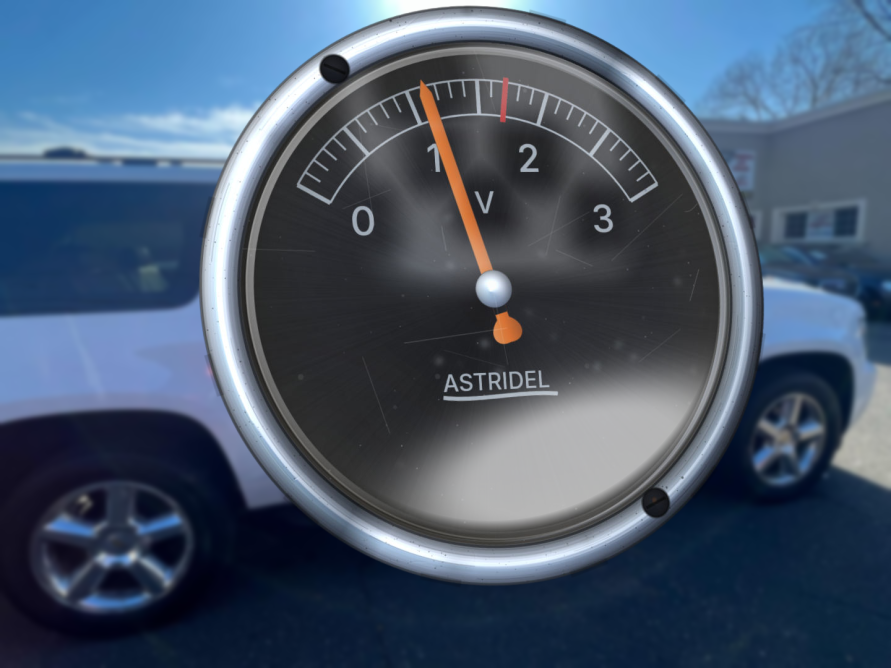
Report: 1.1V
